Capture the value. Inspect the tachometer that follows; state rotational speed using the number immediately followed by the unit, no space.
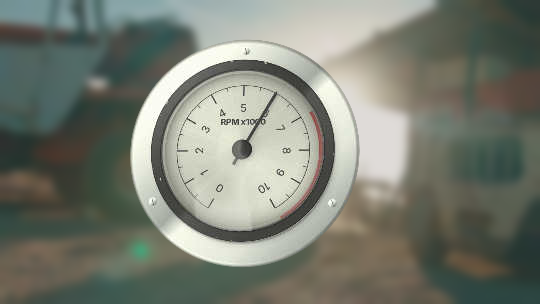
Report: 6000rpm
